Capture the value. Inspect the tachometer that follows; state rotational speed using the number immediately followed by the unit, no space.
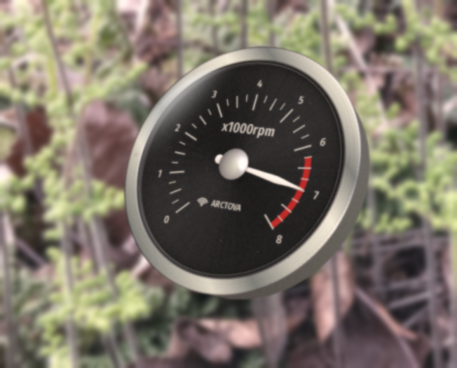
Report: 7000rpm
